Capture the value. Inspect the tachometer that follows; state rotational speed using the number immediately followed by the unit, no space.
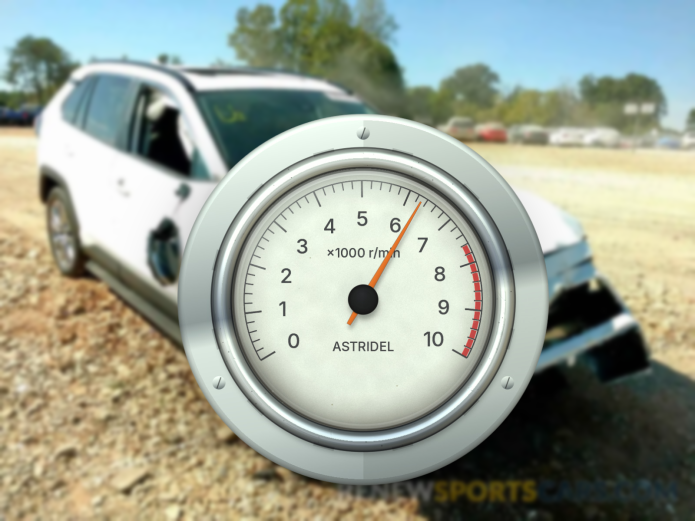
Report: 6300rpm
